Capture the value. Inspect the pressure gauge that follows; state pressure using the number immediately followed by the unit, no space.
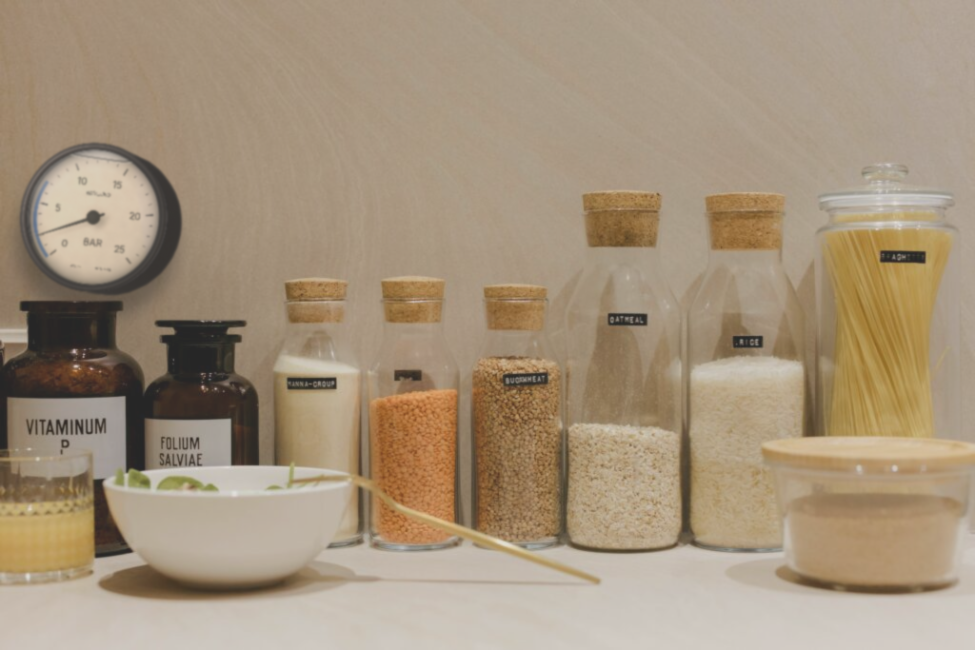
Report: 2bar
